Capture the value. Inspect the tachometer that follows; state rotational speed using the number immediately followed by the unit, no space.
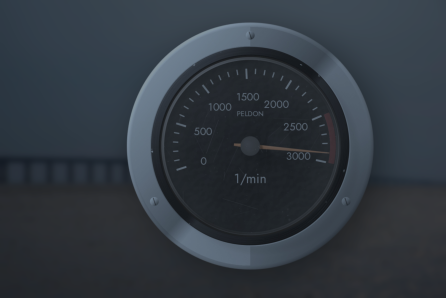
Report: 2900rpm
